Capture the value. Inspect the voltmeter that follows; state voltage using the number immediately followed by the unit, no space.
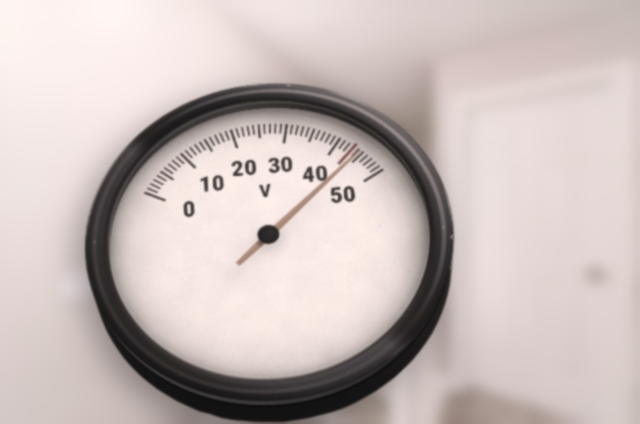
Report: 45V
